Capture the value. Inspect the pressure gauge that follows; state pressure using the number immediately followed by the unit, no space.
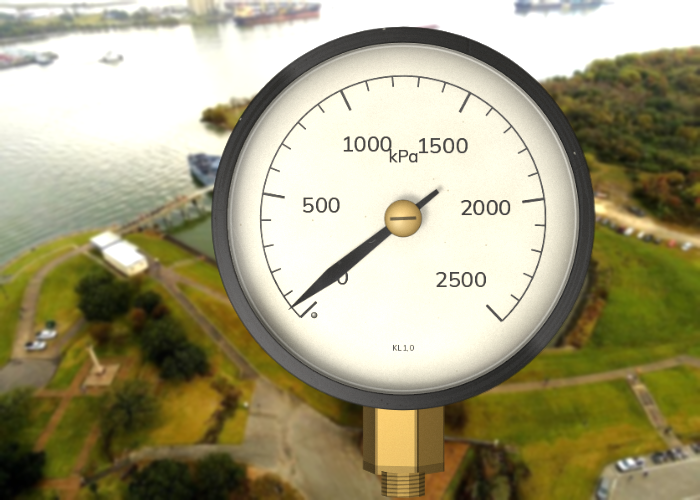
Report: 50kPa
